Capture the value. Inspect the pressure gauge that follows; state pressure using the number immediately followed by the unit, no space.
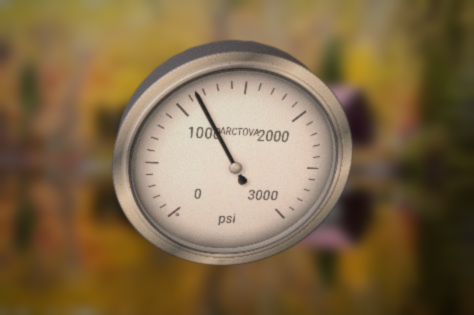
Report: 1150psi
